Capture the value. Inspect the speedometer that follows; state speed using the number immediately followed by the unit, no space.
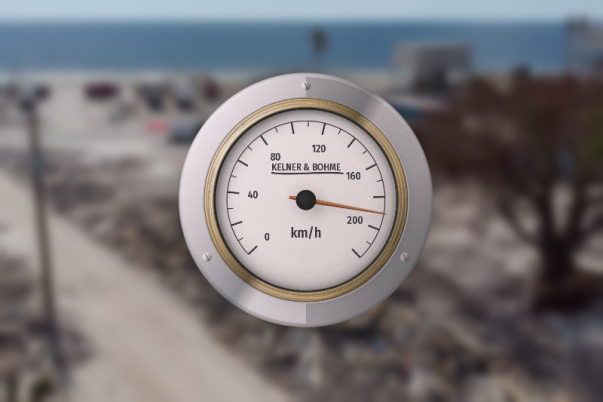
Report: 190km/h
